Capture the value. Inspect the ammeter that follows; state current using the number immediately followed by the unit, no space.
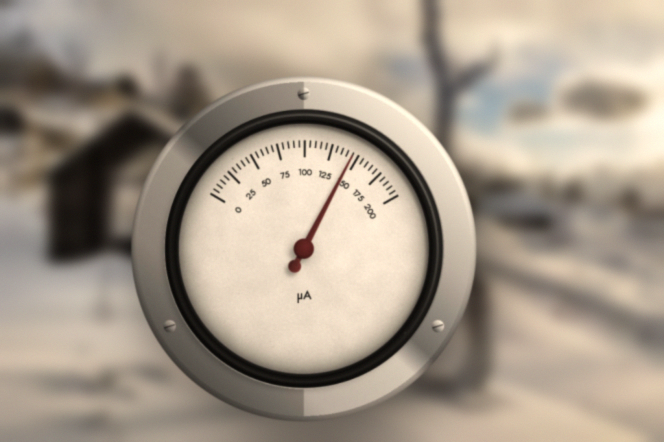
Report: 145µA
